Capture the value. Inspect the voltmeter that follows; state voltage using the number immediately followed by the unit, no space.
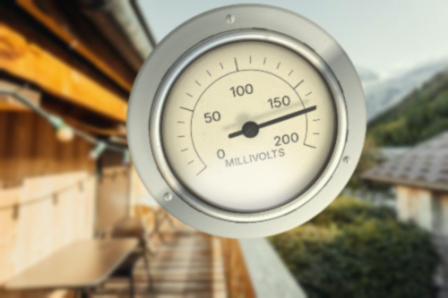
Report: 170mV
